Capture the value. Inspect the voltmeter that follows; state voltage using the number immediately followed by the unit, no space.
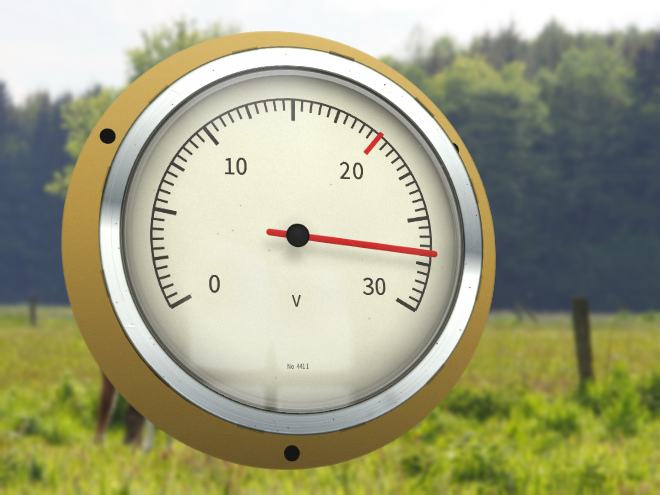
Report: 27V
